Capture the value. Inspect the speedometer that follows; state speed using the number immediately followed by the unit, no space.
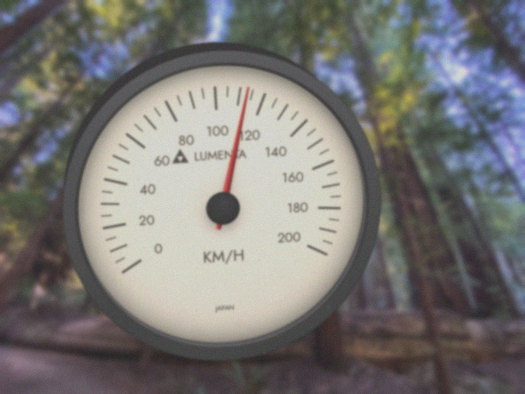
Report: 112.5km/h
